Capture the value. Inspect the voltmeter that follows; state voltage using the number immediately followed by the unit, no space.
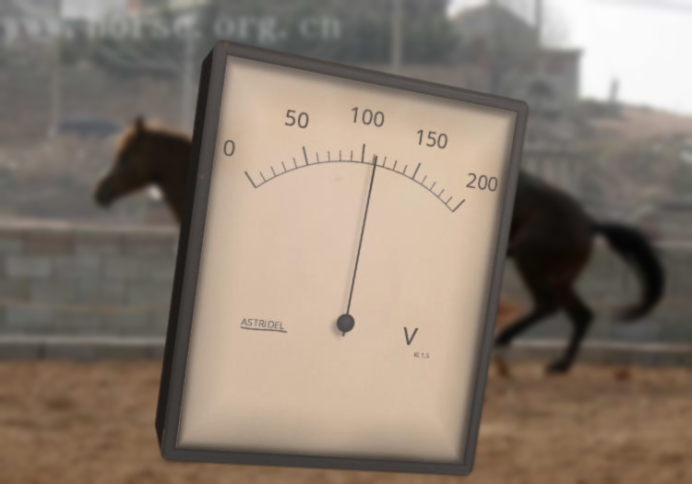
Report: 110V
